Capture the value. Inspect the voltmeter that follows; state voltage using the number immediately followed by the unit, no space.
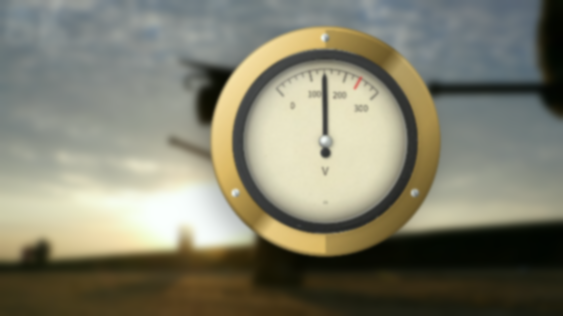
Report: 140V
